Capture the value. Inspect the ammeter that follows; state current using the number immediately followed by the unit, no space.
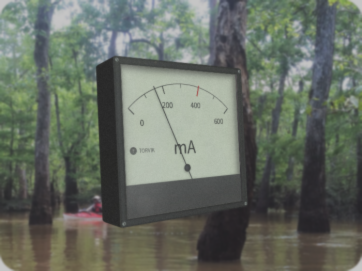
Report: 150mA
